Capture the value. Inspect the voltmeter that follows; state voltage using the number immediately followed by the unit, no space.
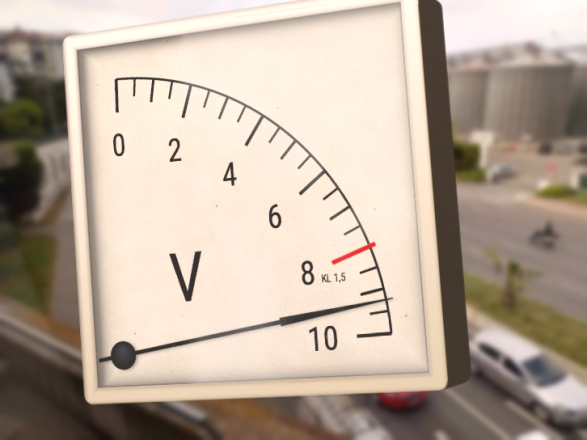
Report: 9.25V
